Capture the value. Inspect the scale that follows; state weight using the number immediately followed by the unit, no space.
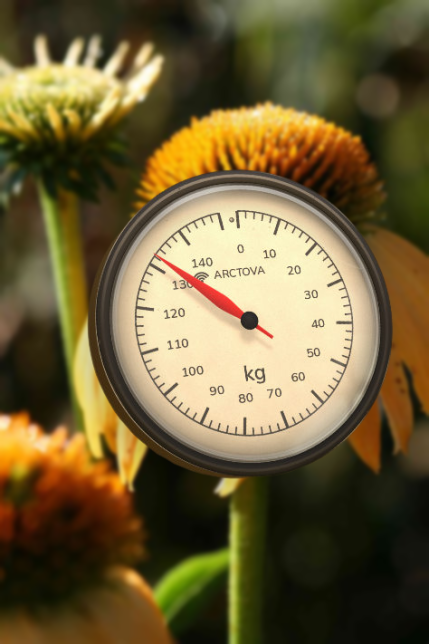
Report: 132kg
